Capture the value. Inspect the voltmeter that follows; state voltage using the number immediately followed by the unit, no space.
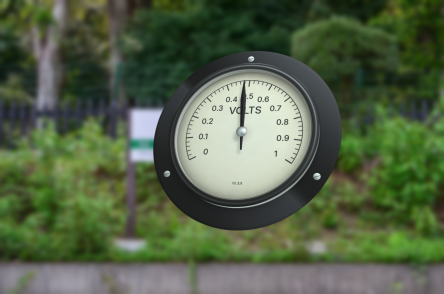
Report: 0.48V
